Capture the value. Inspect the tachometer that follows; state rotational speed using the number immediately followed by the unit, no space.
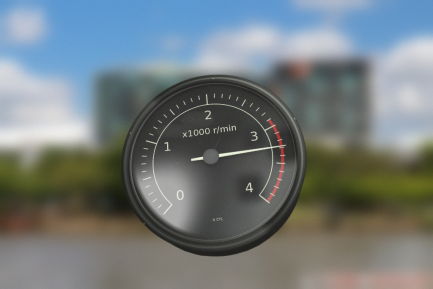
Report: 3300rpm
